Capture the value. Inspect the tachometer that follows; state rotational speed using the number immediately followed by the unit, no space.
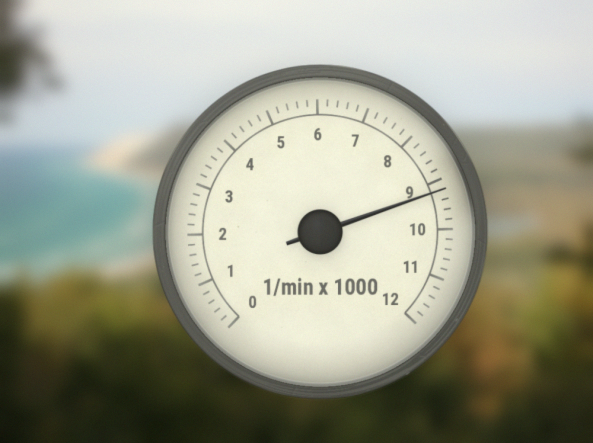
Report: 9200rpm
